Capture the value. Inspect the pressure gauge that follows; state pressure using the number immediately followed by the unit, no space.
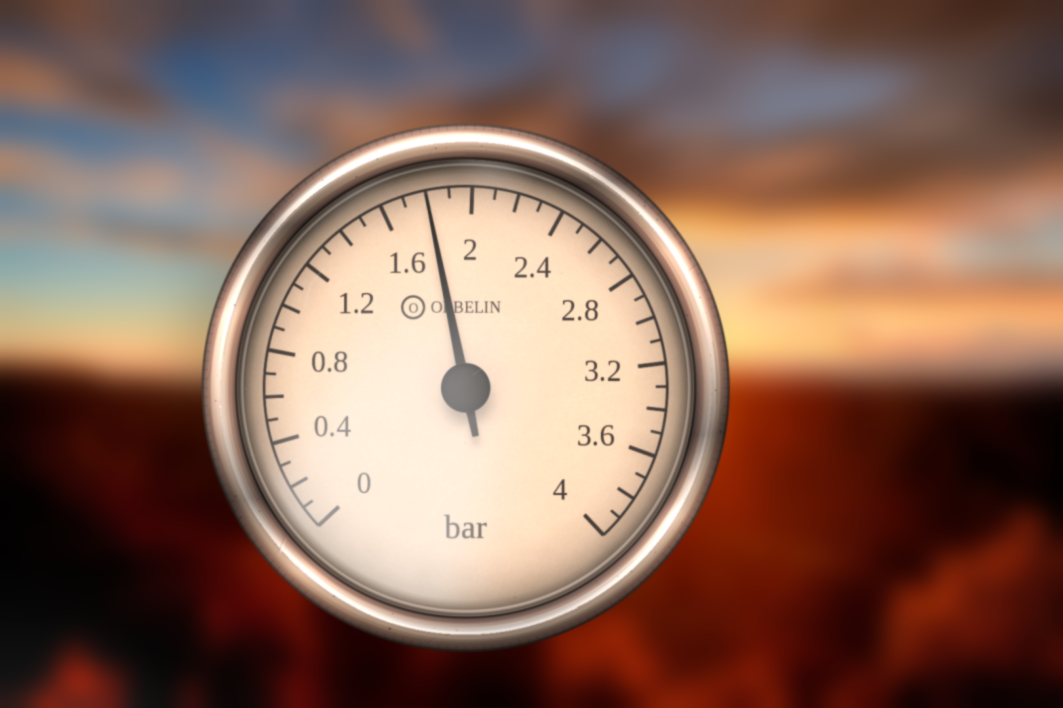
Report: 1.8bar
